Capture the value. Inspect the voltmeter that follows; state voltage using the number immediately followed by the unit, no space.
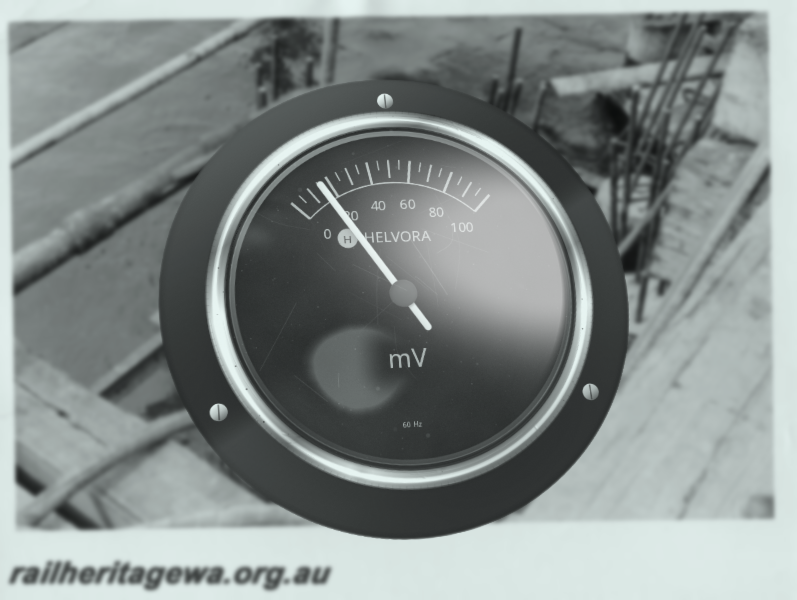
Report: 15mV
